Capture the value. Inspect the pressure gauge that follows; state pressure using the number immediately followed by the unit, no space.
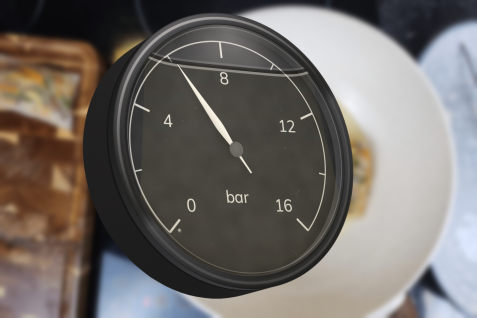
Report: 6bar
